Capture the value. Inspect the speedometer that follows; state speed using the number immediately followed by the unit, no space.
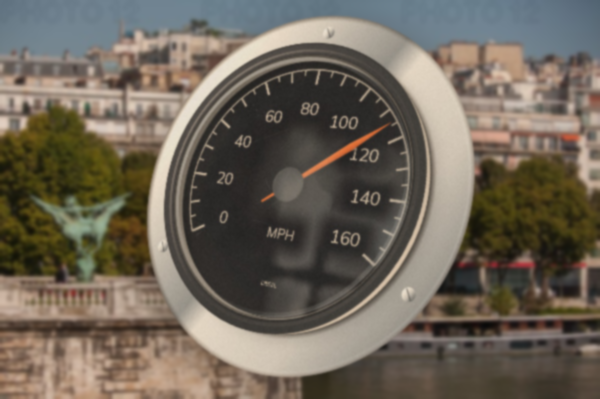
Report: 115mph
